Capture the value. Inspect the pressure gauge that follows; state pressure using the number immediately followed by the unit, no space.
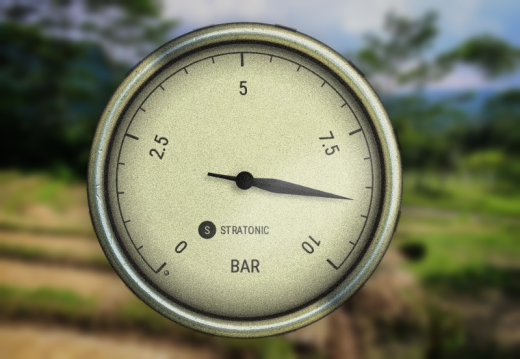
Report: 8.75bar
